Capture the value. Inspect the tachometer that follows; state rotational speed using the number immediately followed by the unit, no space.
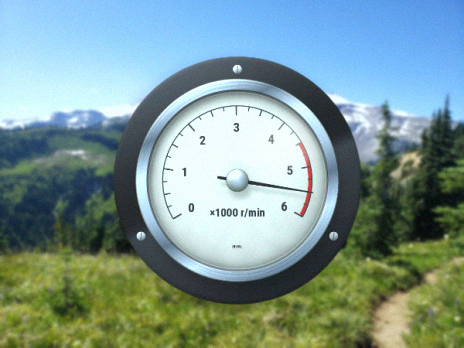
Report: 5500rpm
